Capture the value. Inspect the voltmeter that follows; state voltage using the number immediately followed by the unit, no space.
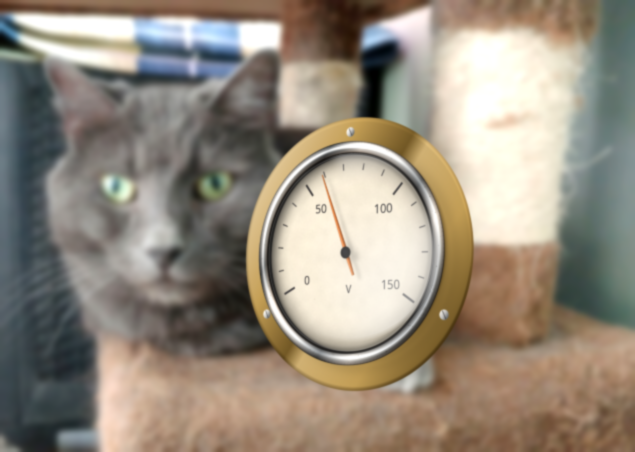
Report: 60V
